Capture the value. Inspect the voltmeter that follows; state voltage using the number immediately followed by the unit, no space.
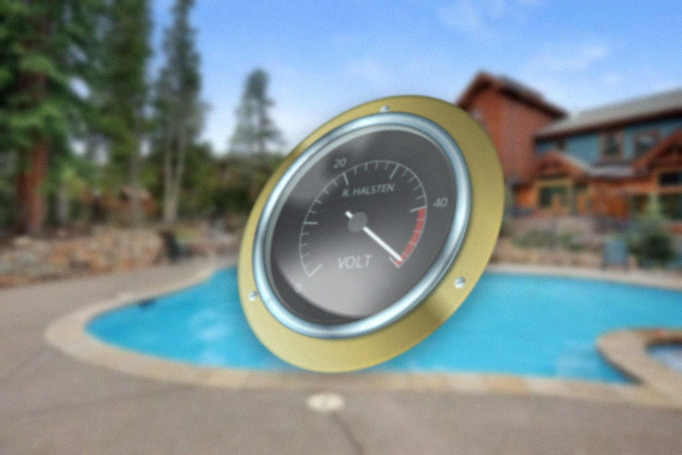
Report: 49V
